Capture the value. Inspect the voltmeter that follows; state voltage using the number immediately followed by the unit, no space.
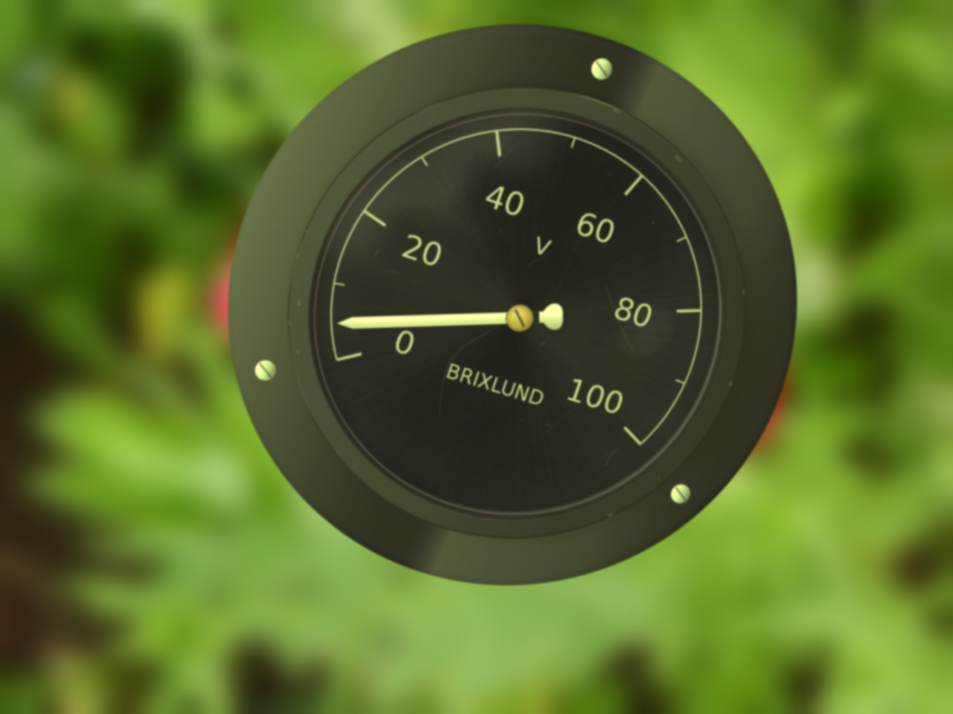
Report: 5V
